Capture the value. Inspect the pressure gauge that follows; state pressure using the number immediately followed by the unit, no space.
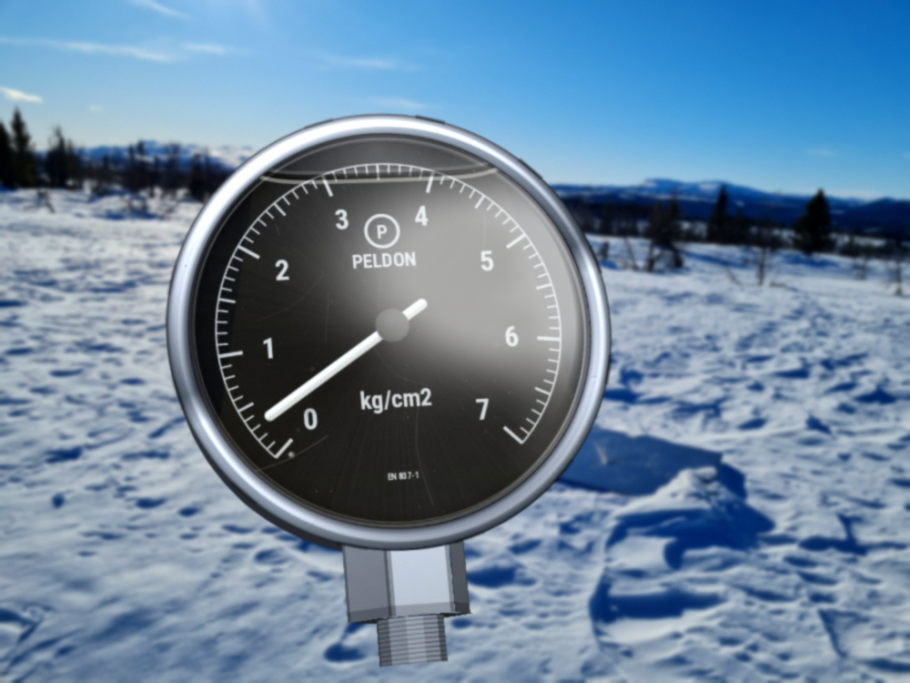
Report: 0.3kg/cm²
